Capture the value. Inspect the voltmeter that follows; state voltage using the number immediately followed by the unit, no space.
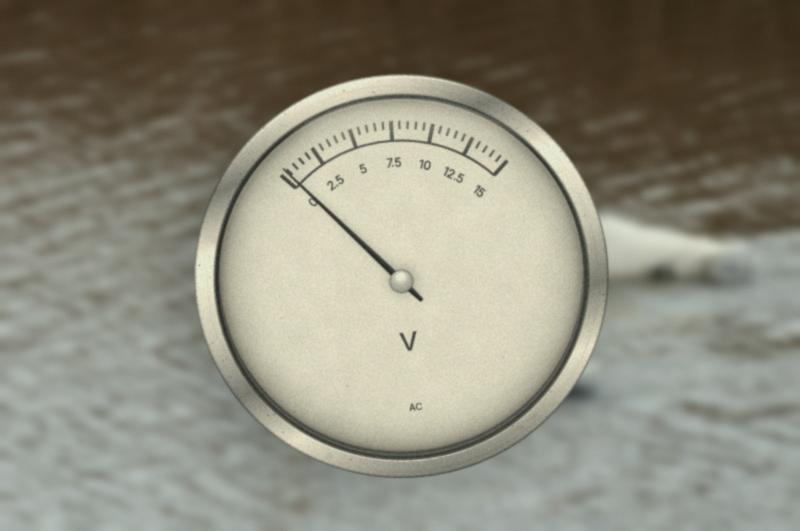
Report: 0.5V
